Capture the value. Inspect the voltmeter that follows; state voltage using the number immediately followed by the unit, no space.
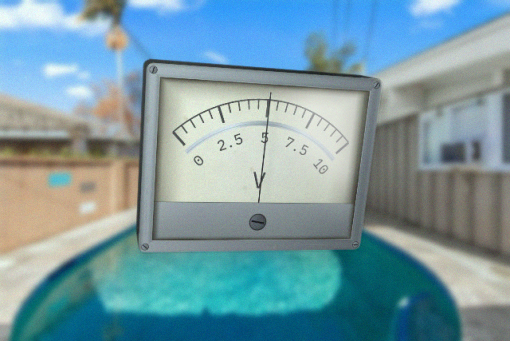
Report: 5V
